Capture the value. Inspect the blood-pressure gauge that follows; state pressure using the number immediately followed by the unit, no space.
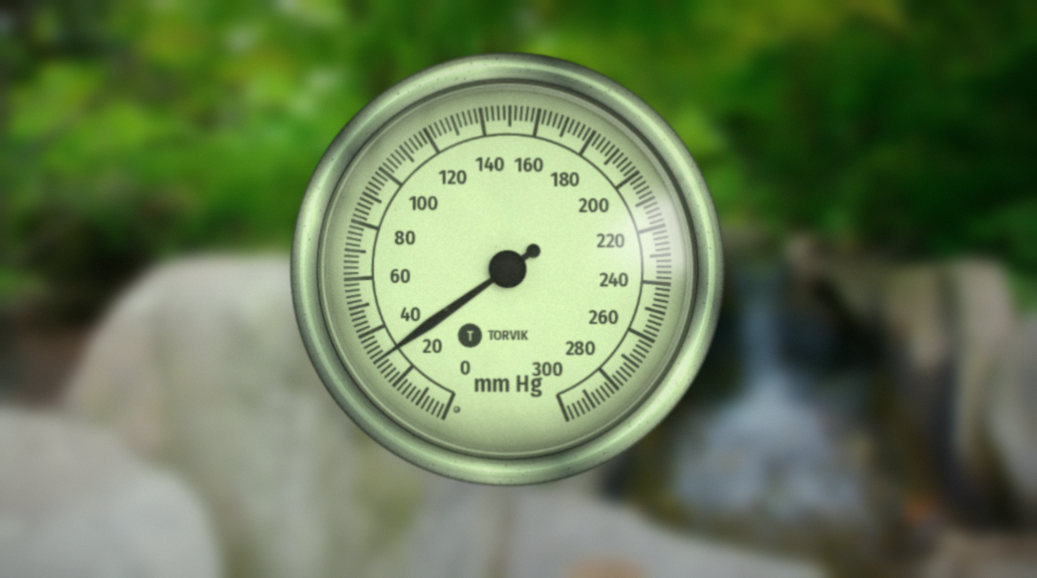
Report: 30mmHg
